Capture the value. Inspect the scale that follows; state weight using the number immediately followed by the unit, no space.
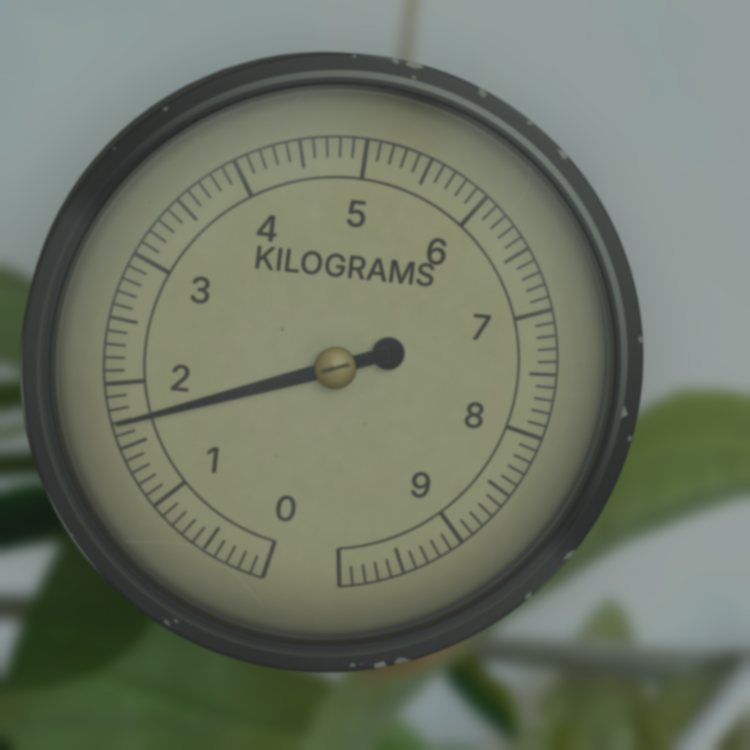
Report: 1.7kg
